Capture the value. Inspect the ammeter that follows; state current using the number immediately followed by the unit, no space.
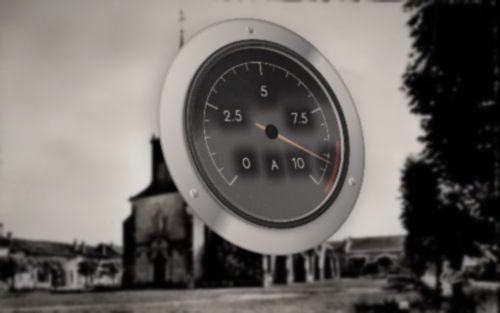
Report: 9.25A
